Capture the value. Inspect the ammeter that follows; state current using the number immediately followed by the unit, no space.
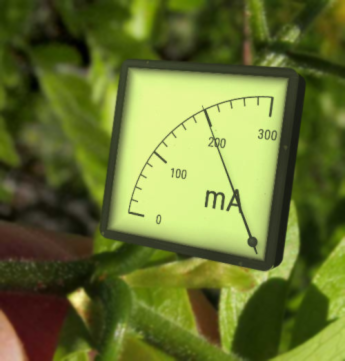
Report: 200mA
